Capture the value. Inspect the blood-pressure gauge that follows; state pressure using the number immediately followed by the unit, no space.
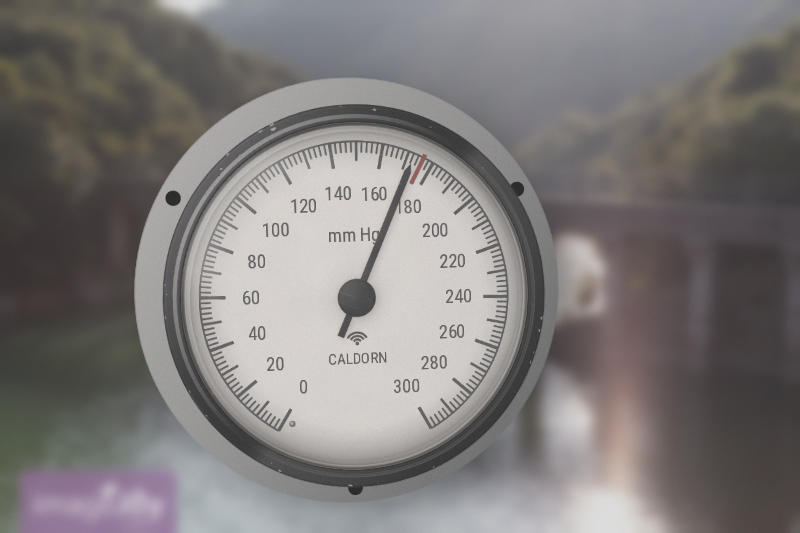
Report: 172mmHg
